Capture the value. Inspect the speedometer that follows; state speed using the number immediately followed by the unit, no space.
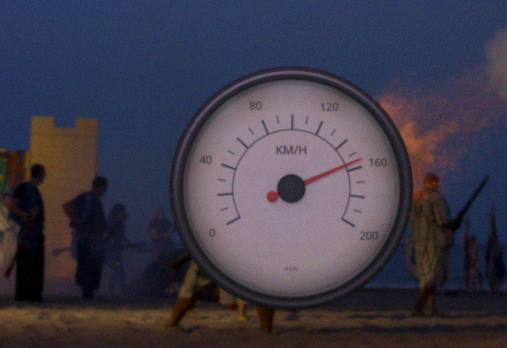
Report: 155km/h
